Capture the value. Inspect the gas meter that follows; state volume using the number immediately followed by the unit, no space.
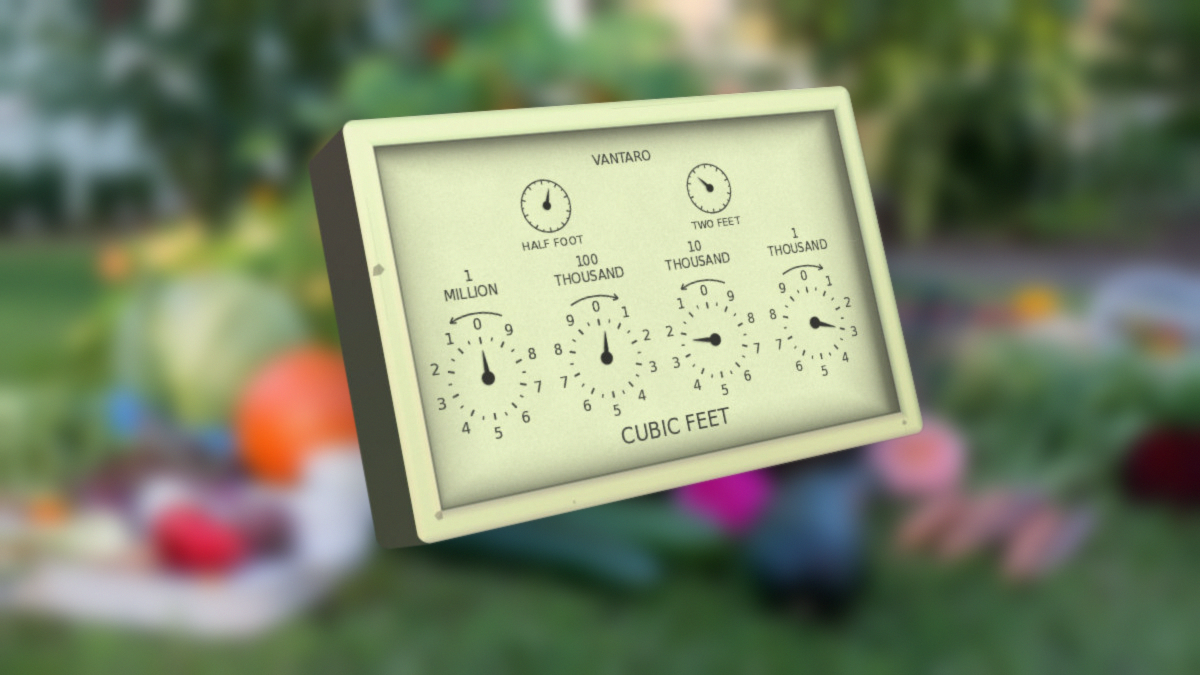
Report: 2300ft³
